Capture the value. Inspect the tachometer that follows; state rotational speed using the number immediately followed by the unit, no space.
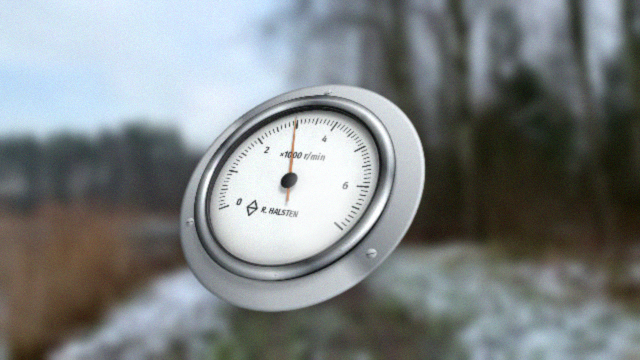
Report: 3000rpm
